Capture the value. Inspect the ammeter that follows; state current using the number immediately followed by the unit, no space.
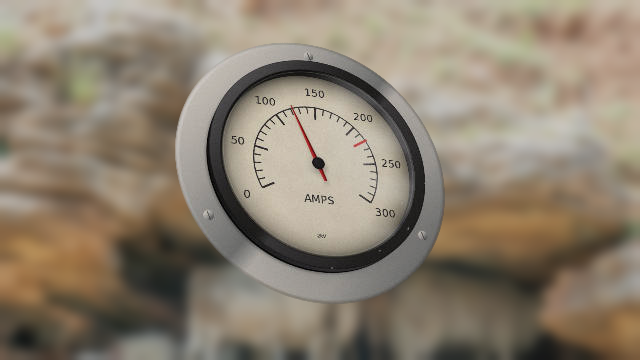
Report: 120A
